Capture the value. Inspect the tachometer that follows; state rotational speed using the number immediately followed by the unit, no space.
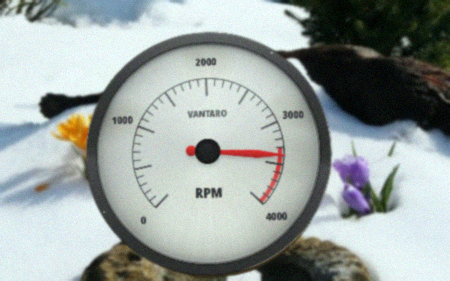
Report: 3400rpm
